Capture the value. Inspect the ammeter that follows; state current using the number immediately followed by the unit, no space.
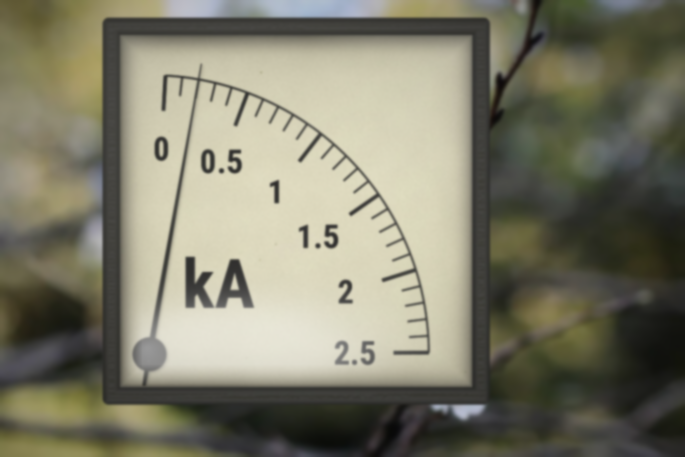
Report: 0.2kA
